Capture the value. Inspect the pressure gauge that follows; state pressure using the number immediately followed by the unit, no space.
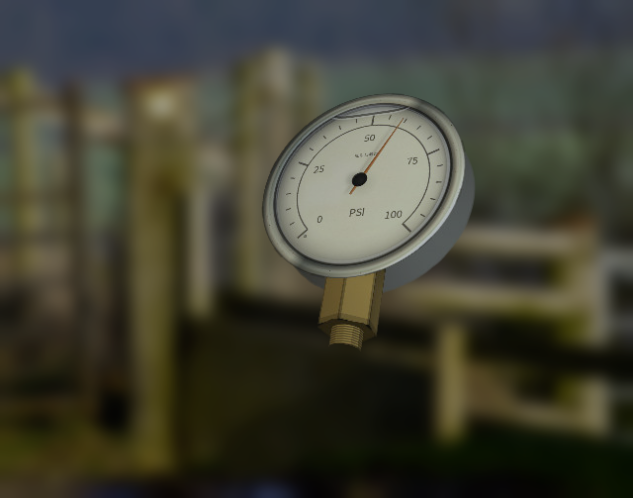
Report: 60psi
